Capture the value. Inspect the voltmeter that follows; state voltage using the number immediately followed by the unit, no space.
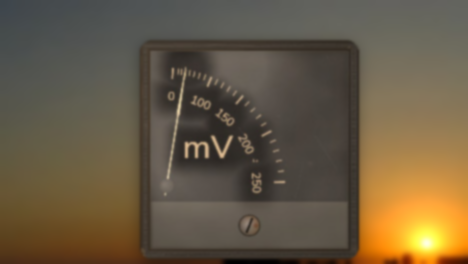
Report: 50mV
